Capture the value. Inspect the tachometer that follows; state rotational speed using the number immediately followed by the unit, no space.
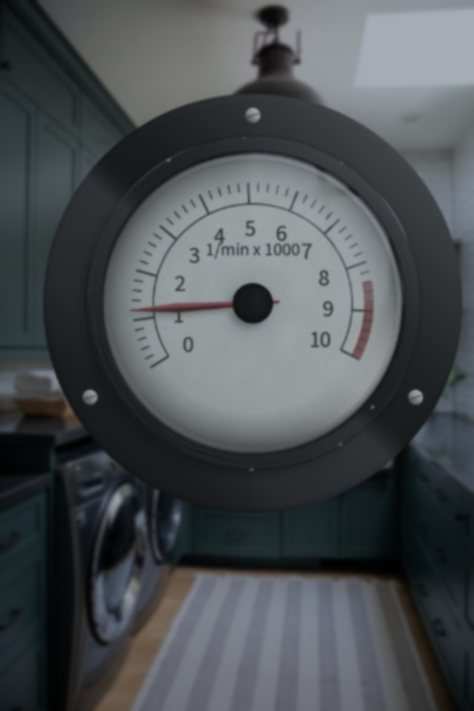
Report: 1200rpm
